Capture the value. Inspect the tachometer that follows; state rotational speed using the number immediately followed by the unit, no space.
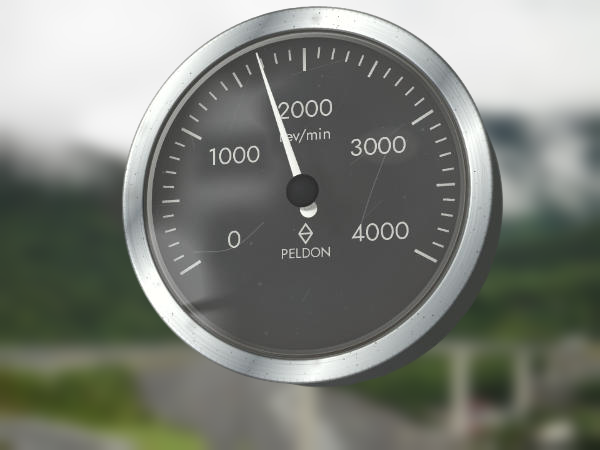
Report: 1700rpm
